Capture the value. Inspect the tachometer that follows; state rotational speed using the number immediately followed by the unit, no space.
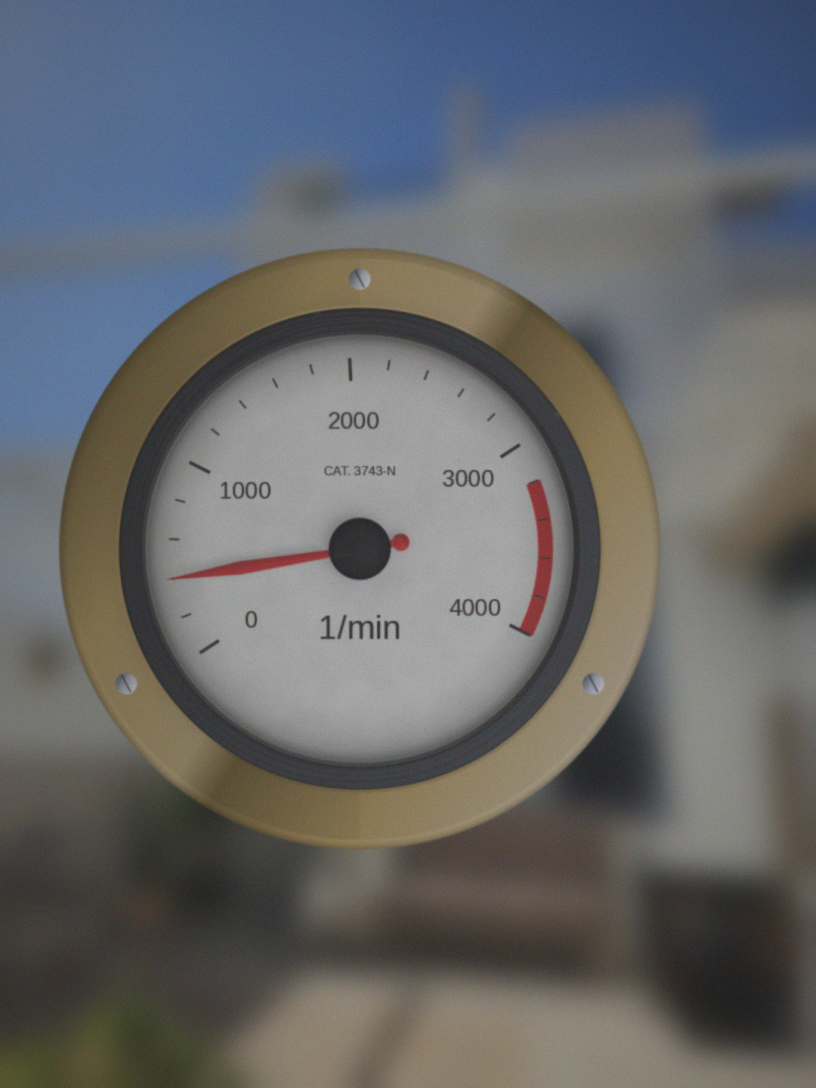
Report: 400rpm
